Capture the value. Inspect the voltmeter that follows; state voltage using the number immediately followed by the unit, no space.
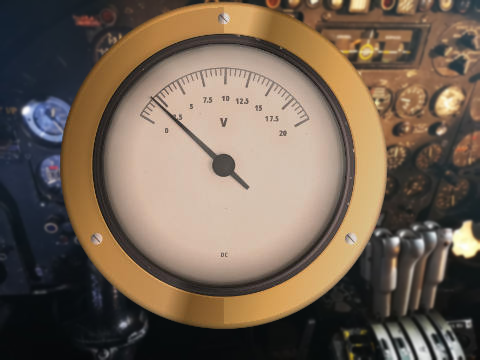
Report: 2V
